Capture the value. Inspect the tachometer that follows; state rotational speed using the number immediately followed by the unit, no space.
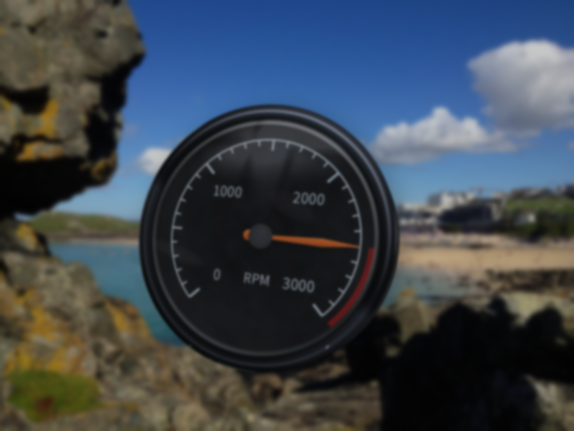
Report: 2500rpm
